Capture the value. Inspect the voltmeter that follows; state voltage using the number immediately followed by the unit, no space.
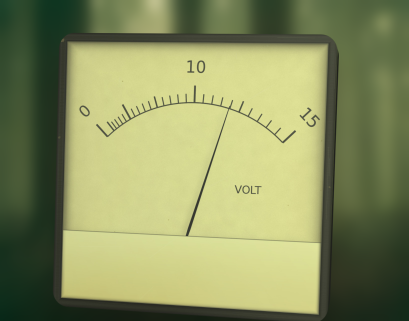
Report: 12V
